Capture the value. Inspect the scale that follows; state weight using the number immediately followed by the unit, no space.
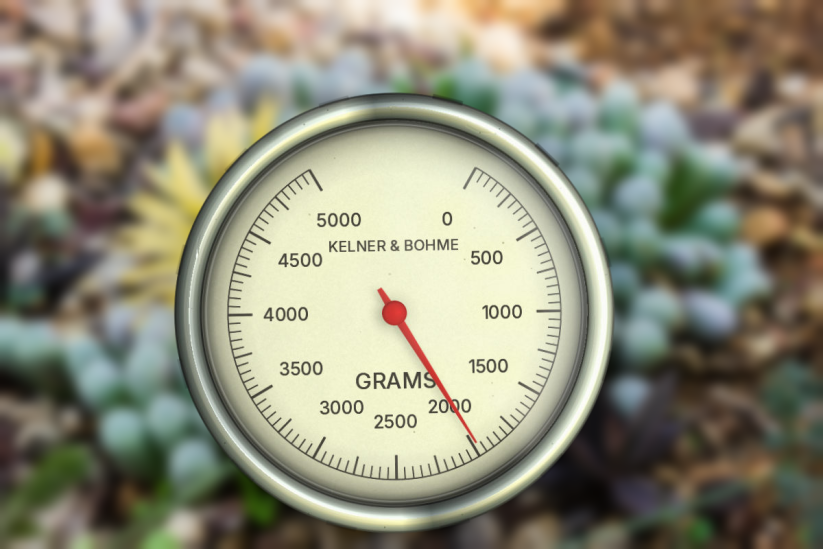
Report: 1975g
